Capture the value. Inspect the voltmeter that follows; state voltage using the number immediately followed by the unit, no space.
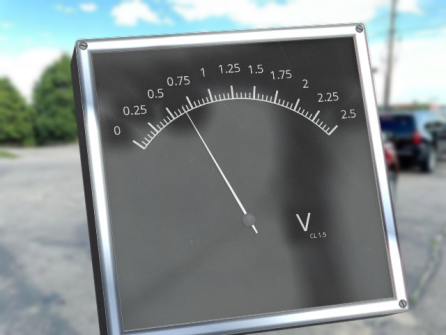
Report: 0.65V
